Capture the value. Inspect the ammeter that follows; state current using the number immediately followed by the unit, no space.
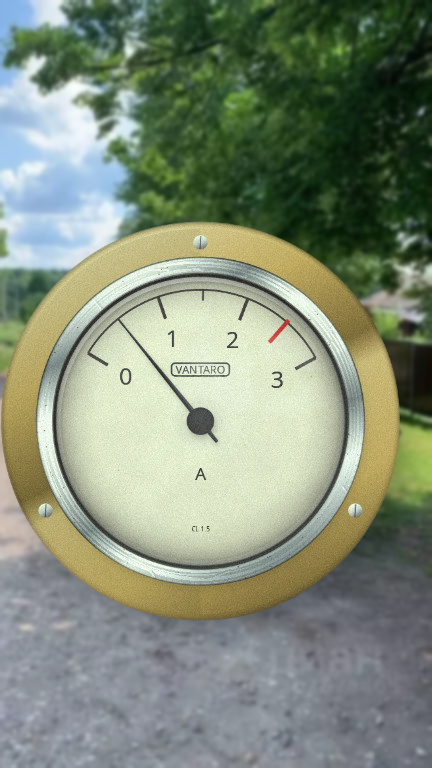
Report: 0.5A
